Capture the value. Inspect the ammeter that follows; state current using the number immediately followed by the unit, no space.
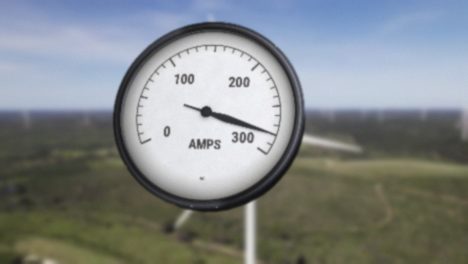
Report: 280A
